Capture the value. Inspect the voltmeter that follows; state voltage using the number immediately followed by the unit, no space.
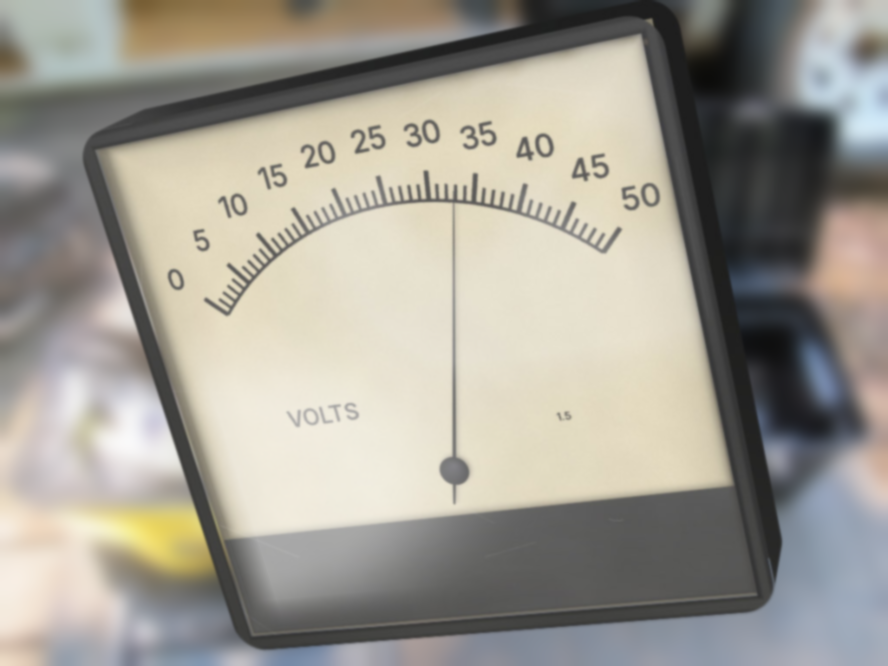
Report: 33V
